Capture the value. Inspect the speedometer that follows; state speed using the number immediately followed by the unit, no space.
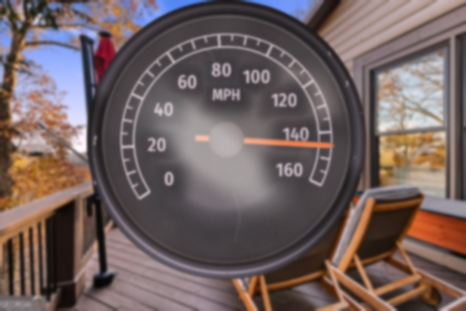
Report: 145mph
